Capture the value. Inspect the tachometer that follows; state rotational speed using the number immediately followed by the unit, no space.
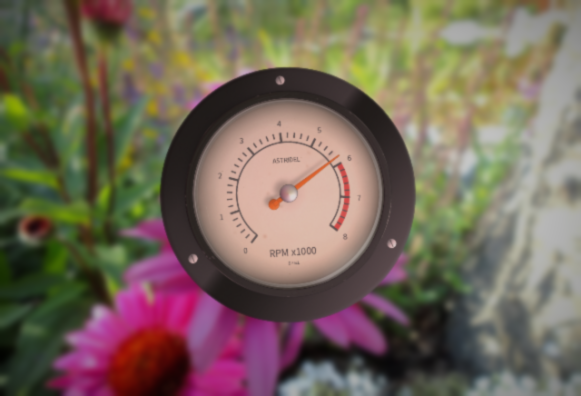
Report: 5800rpm
